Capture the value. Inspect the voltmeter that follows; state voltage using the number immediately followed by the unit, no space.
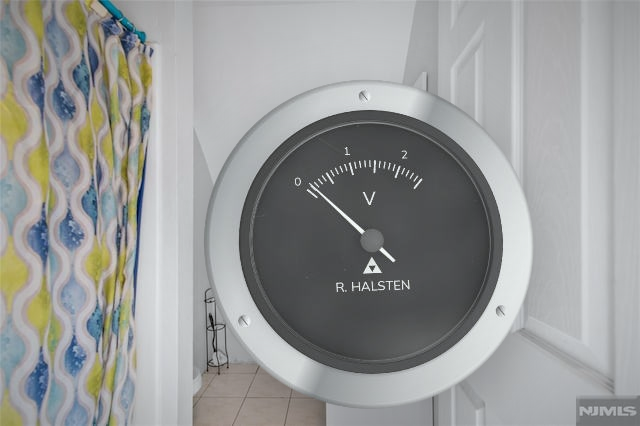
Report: 0.1V
